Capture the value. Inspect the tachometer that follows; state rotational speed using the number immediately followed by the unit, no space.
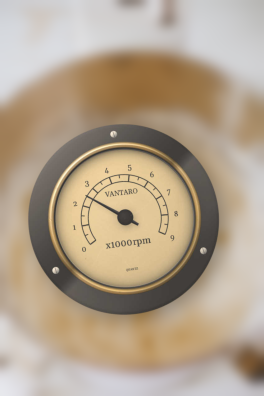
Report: 2500rpm
